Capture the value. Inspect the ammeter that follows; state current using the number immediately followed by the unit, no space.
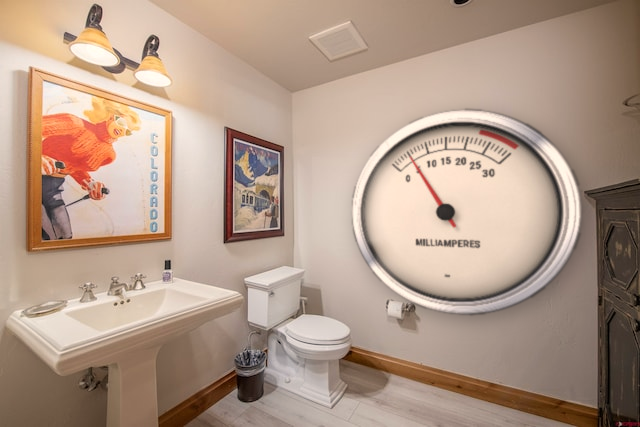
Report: 5mA
